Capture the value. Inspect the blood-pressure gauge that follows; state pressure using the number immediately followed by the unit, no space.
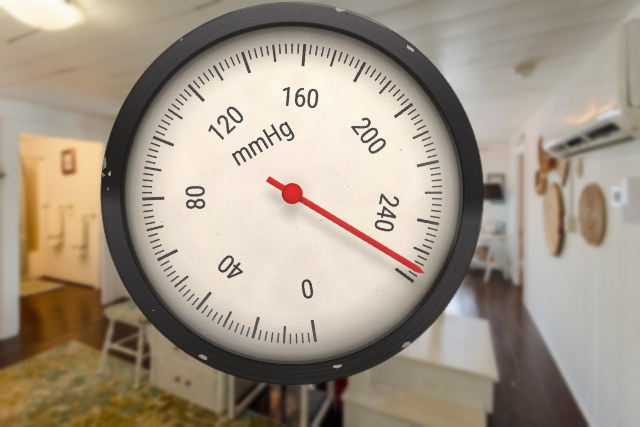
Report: 256mmHg
